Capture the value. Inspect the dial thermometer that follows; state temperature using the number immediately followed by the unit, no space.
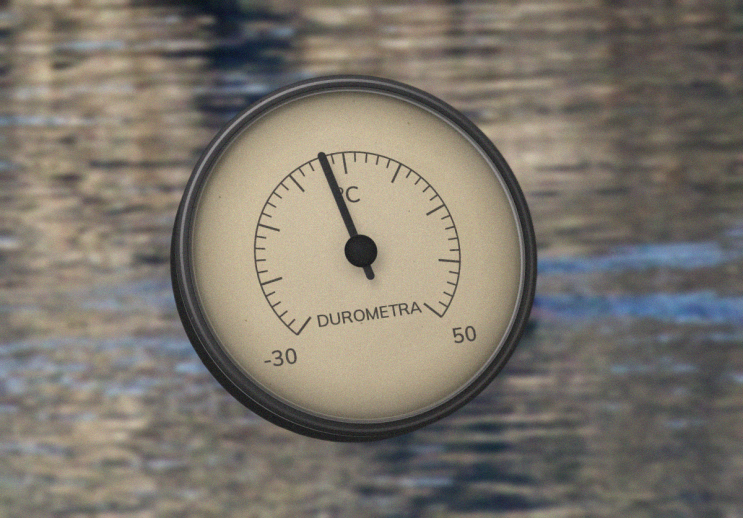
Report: 6°C
